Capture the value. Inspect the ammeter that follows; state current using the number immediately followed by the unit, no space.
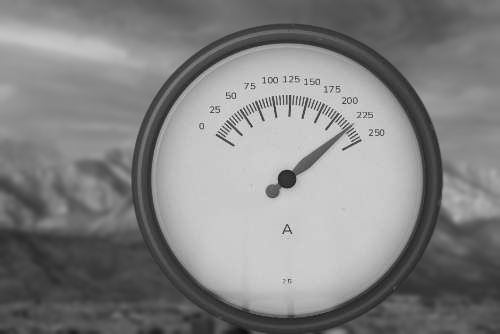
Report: 225A
